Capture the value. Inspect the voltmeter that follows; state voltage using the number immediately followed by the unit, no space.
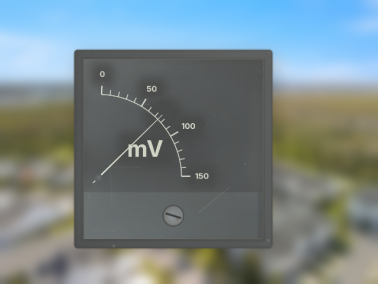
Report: 75mV
